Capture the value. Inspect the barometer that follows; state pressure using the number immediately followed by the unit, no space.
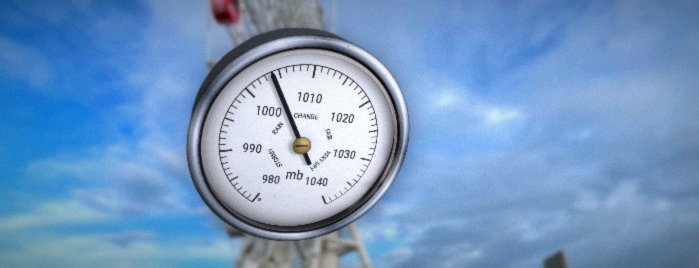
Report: 1004mbar
